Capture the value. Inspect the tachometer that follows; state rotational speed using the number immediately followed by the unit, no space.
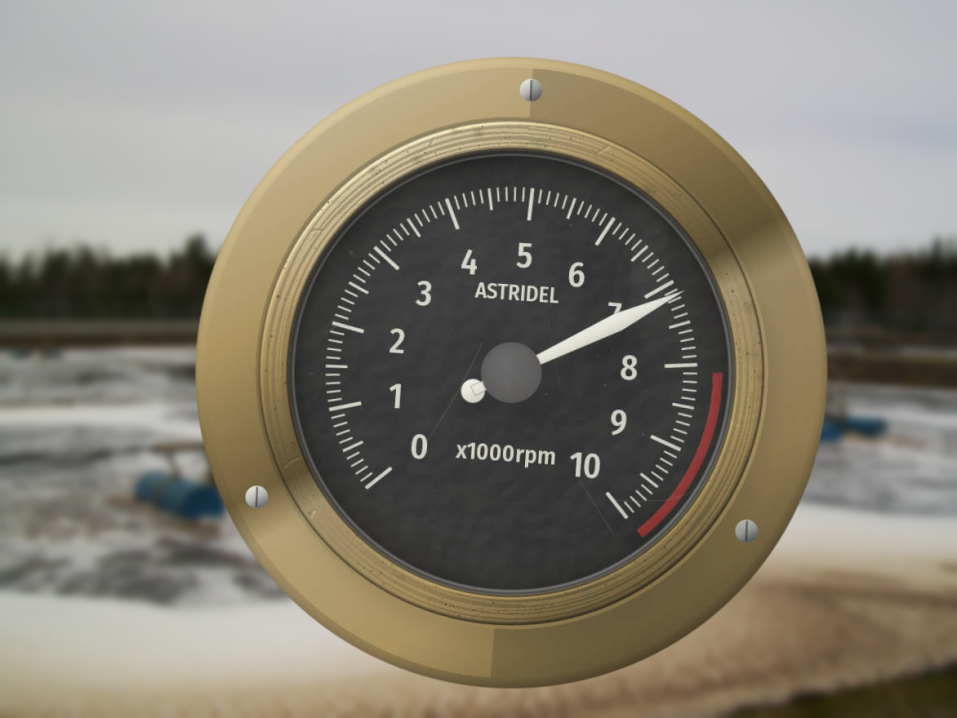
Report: 7150rpm
